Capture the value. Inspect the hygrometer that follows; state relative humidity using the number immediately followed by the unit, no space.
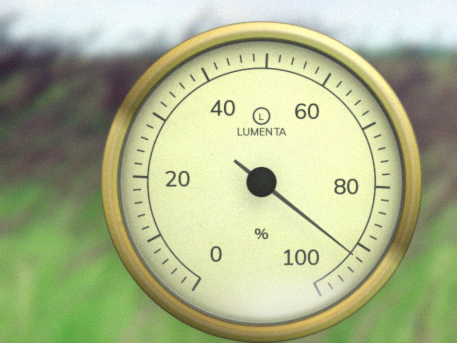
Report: 92%
